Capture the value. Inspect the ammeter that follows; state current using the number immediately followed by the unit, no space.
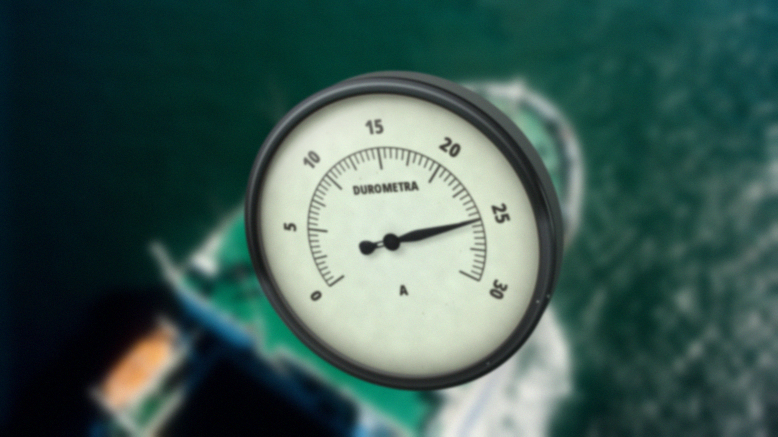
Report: 25A
